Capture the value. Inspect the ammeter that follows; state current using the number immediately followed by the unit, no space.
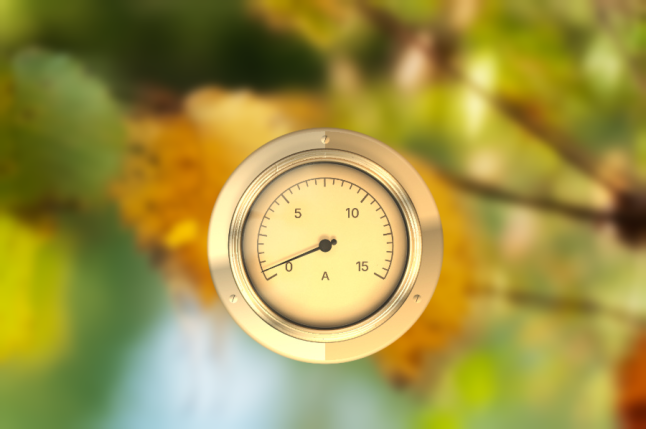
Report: 0.5A
